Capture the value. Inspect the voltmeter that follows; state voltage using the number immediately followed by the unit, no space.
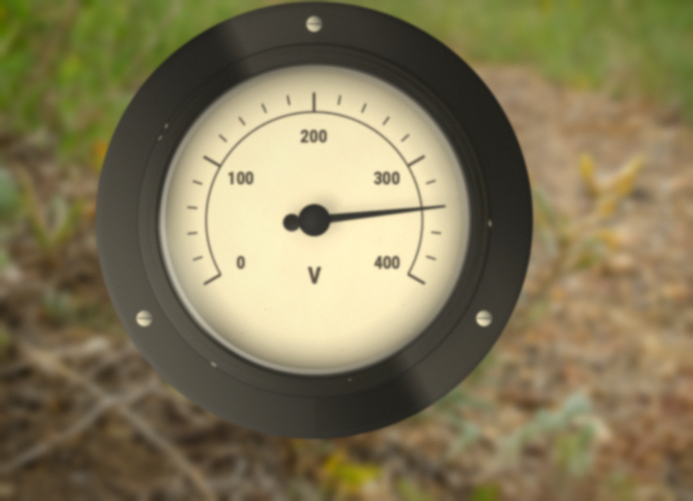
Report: 340V
